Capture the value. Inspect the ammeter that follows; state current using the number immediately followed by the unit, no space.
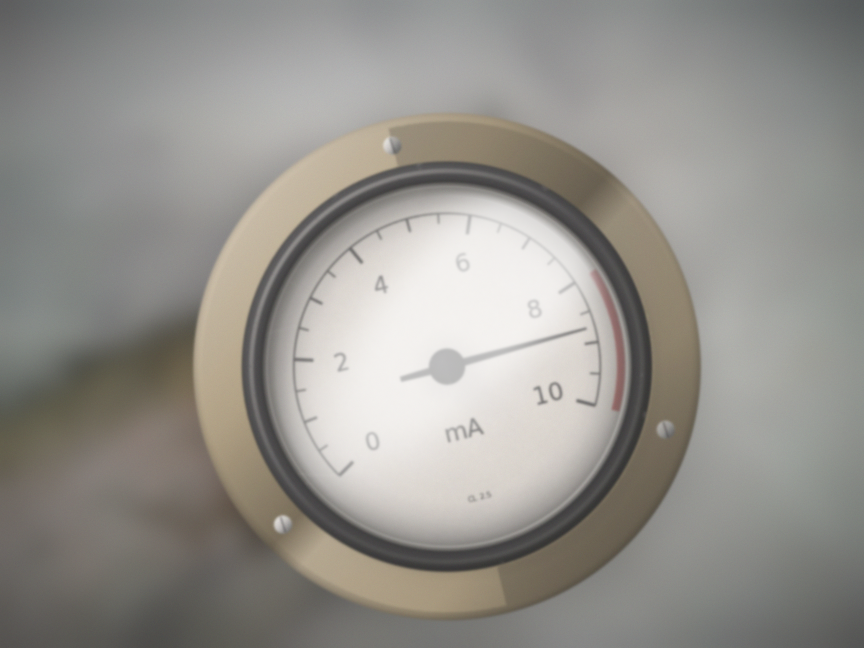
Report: 8.75mA
